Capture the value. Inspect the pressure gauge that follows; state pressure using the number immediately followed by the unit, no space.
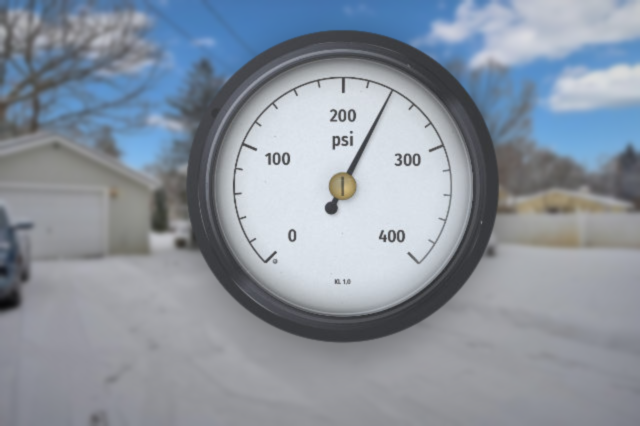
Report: 240psi
